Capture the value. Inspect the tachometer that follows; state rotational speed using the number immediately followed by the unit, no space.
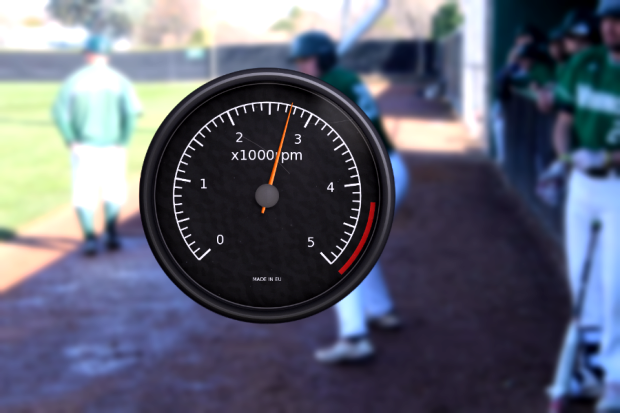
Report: 2750rpm
